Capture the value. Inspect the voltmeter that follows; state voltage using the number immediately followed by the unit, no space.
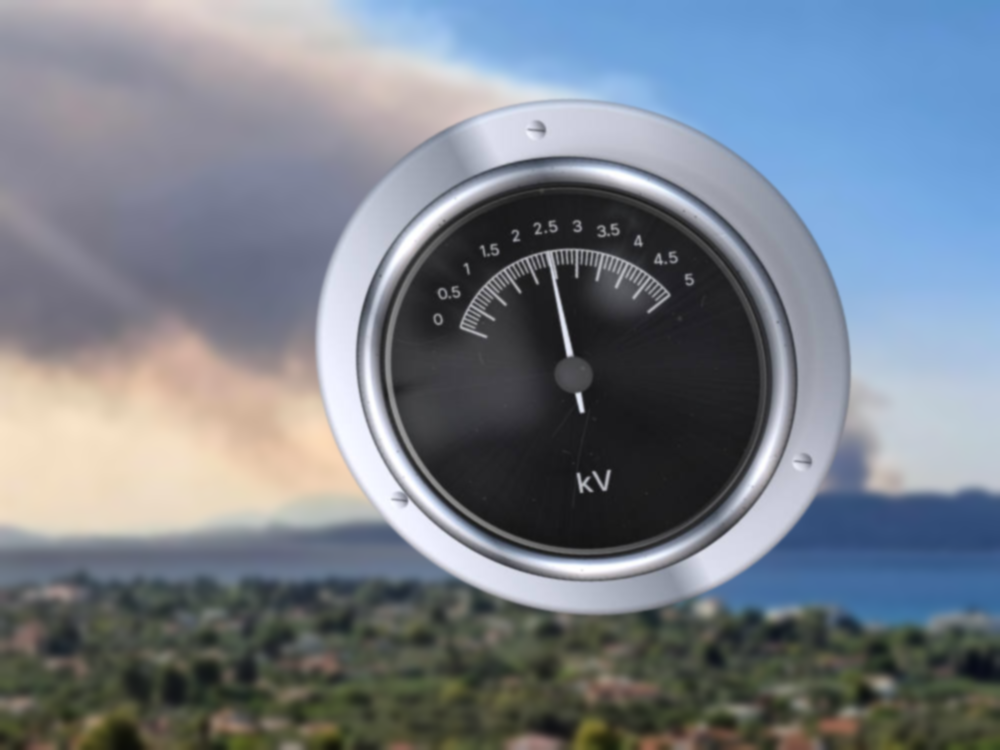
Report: 2.5kV
